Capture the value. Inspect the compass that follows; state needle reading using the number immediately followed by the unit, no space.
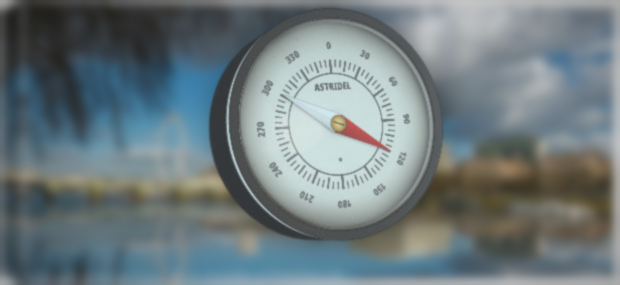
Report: 120°
